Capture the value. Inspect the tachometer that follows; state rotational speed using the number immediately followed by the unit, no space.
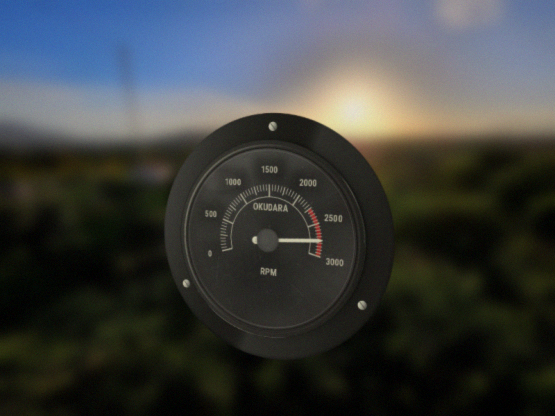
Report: 2750rpm
